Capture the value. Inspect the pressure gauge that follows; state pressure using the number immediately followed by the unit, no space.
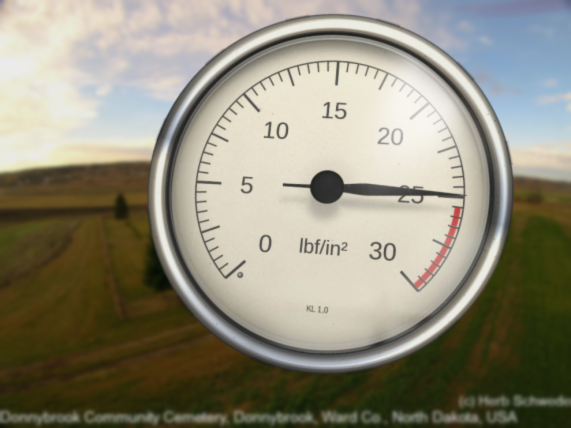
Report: 25psi
